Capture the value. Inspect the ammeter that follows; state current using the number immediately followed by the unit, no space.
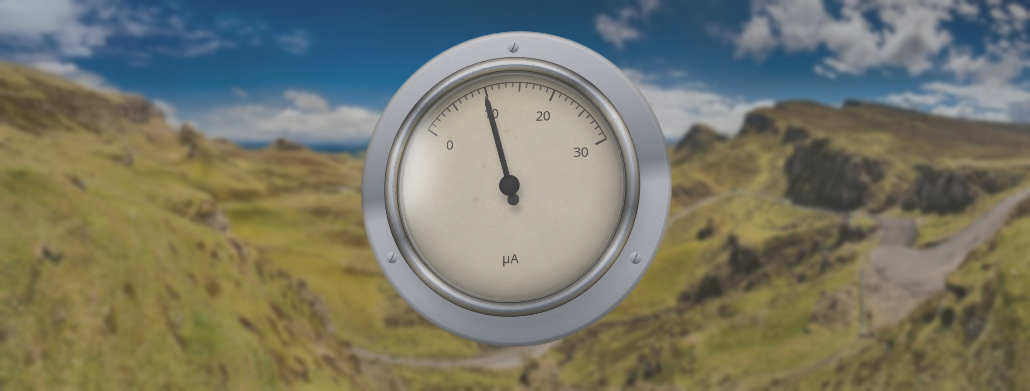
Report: 10µA
